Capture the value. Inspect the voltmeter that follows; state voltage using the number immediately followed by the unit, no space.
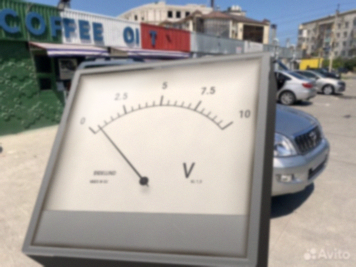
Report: 0.5V
